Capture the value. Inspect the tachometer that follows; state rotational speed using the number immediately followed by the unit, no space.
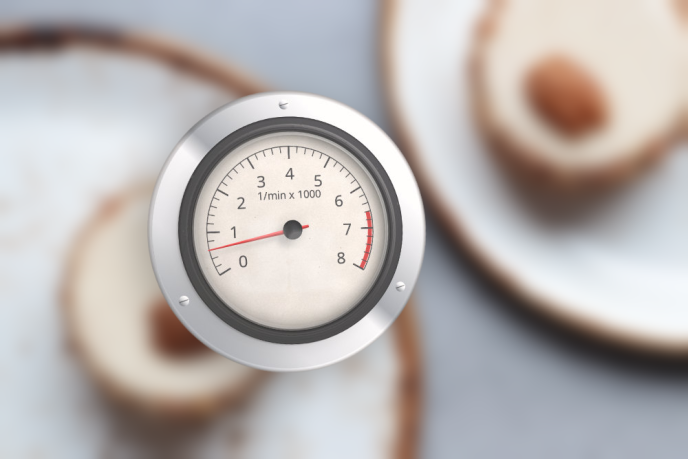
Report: 600rpm
